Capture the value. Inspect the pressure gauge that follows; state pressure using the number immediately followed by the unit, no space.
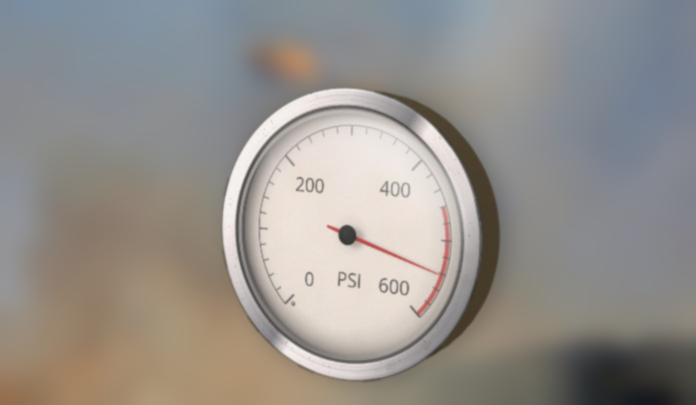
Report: 540psi
